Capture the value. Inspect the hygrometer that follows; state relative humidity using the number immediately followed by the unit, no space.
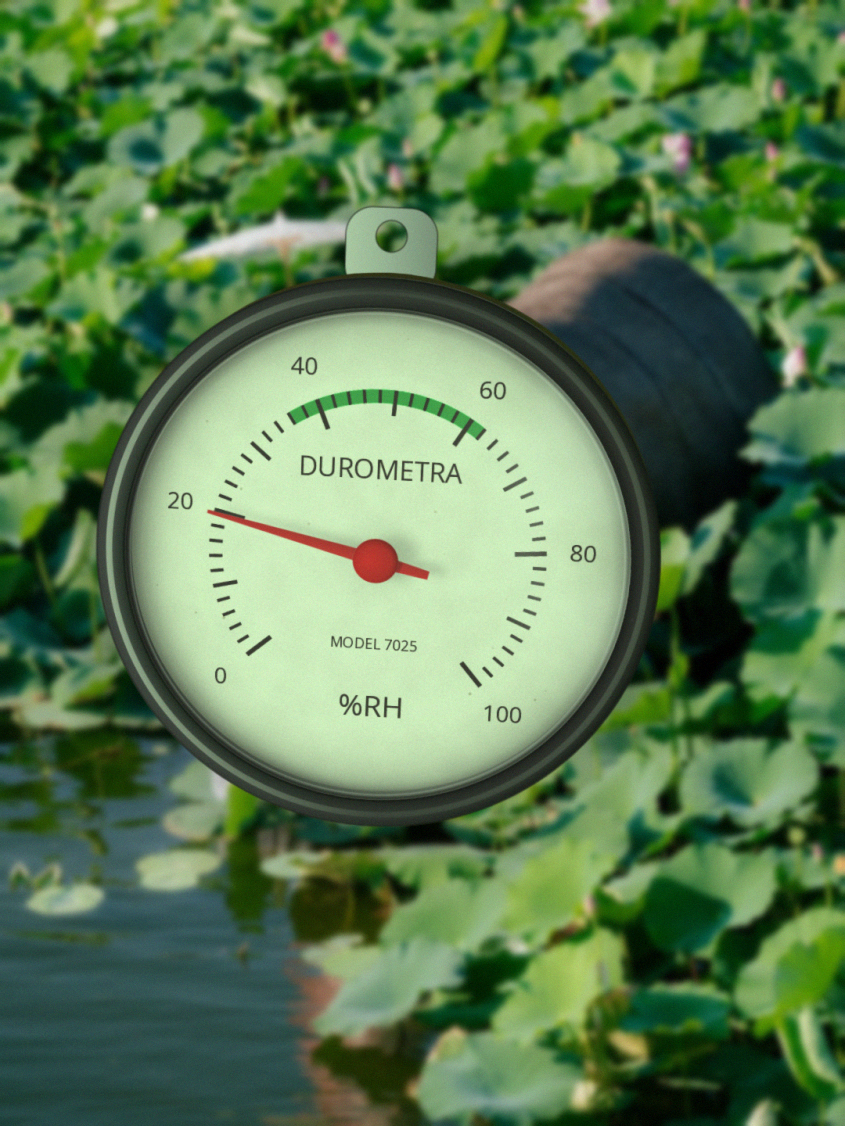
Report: 20%
